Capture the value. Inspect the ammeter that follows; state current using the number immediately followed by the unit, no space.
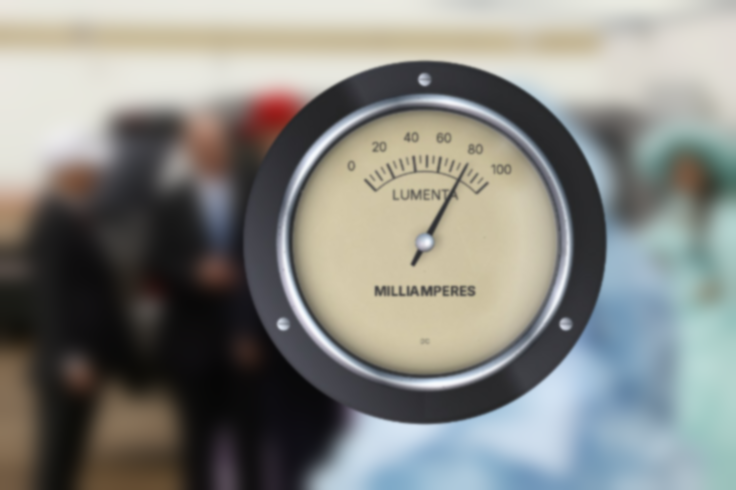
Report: 80mA
